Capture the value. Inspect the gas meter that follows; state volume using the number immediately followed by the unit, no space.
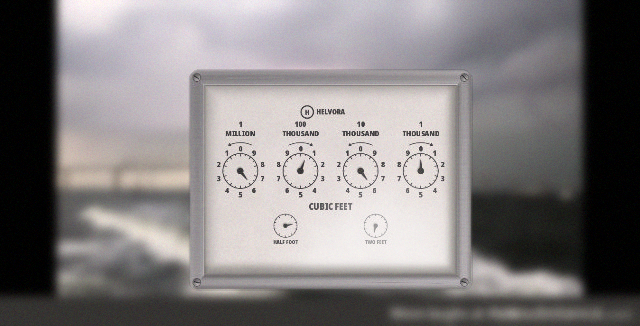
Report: 606000ft³
